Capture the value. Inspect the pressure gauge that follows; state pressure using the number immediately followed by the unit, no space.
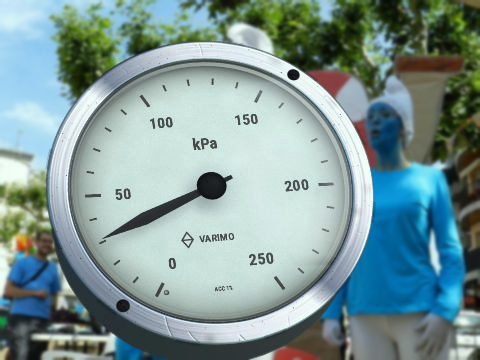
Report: 30kPa
